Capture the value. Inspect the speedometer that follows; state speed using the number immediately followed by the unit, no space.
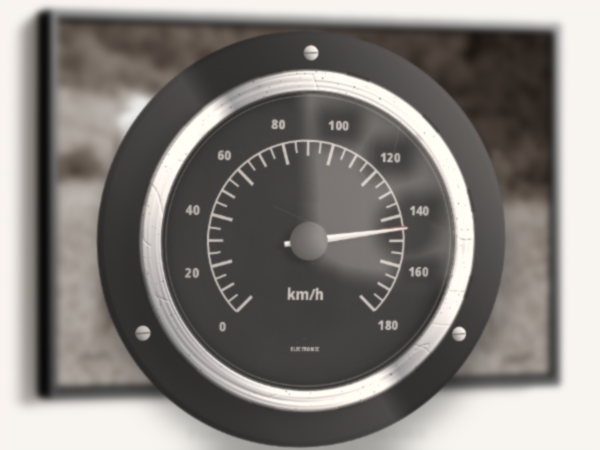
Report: 145km/h
